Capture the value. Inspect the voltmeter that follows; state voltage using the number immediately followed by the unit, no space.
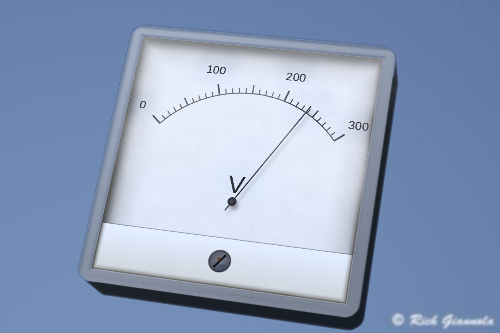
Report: 240V
